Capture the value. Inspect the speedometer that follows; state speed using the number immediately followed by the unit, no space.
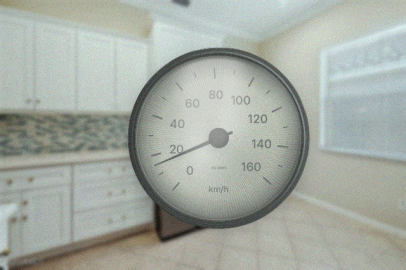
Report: 15km/h
